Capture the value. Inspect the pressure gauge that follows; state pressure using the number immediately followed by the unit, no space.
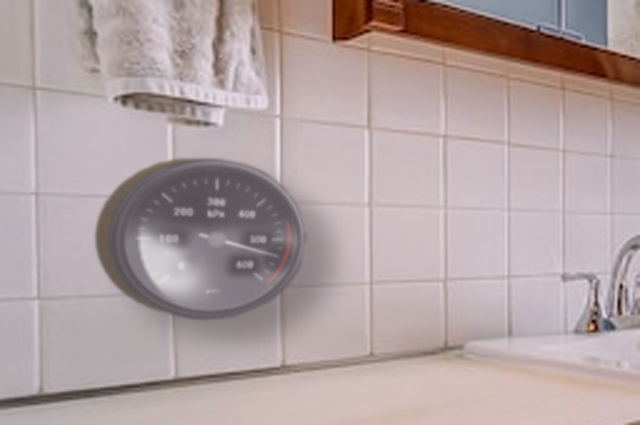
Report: 540kPa
